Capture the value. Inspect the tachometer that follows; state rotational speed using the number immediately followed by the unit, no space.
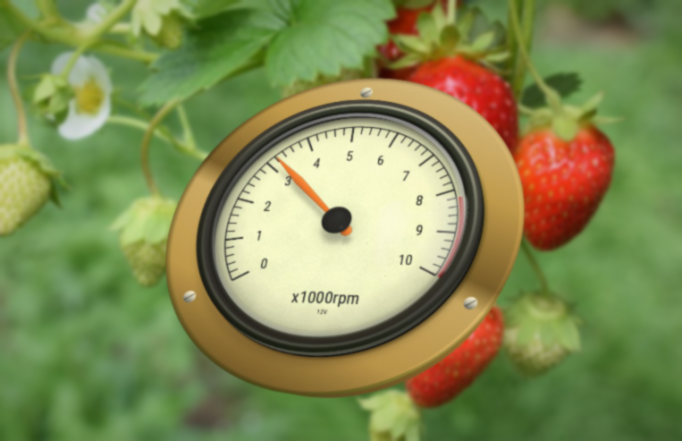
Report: 3200rpm
